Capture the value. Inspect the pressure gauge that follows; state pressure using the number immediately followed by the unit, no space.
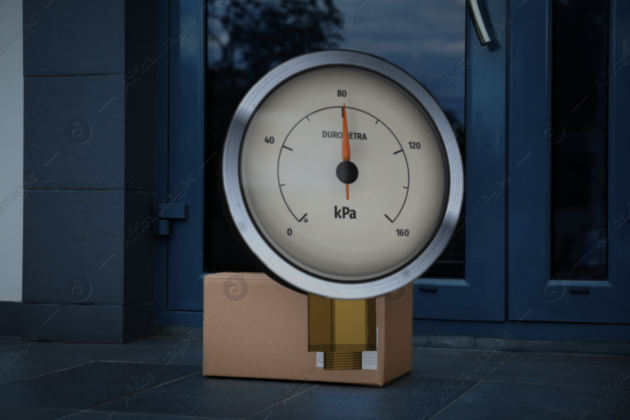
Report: 80kPa
